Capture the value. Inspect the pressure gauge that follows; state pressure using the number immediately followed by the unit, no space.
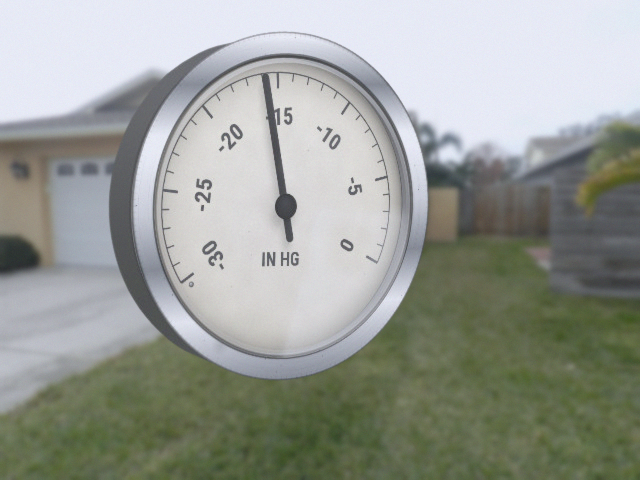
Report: -16inHg
